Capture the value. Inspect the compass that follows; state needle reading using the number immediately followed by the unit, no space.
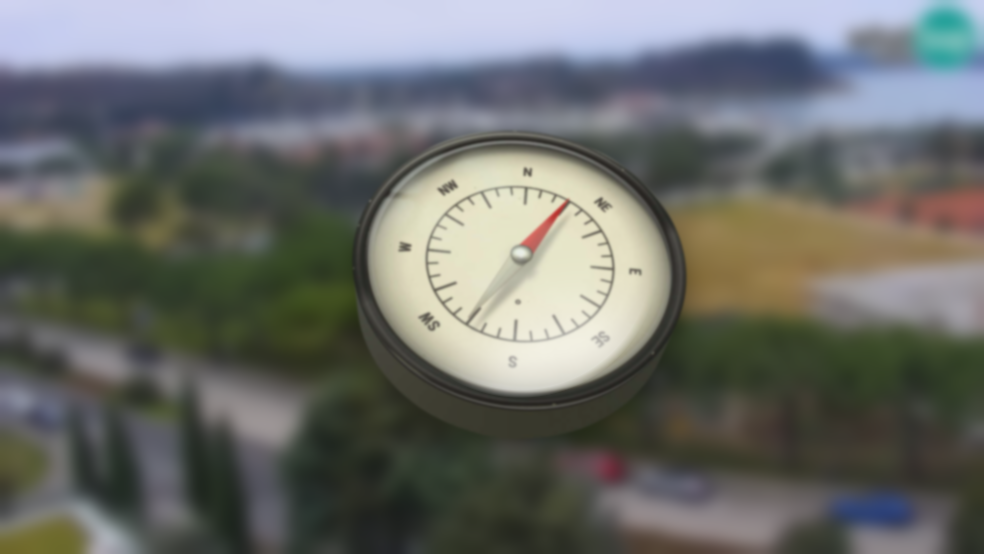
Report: 30°
